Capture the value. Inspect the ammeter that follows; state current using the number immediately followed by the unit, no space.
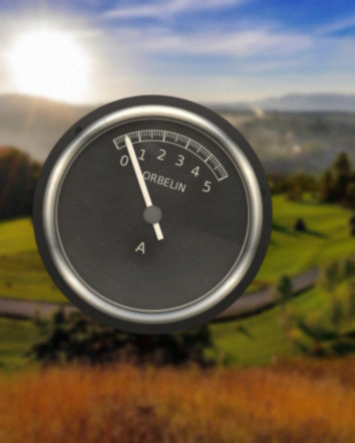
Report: 0.5A
